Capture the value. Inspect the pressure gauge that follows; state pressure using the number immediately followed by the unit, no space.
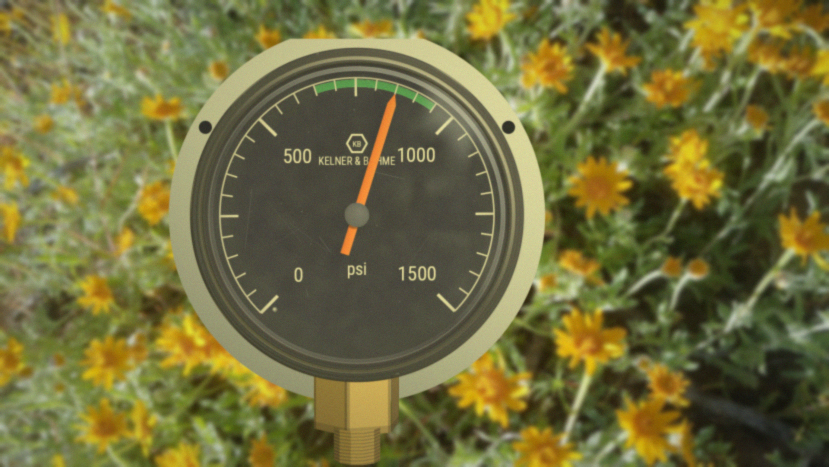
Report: 850psi
